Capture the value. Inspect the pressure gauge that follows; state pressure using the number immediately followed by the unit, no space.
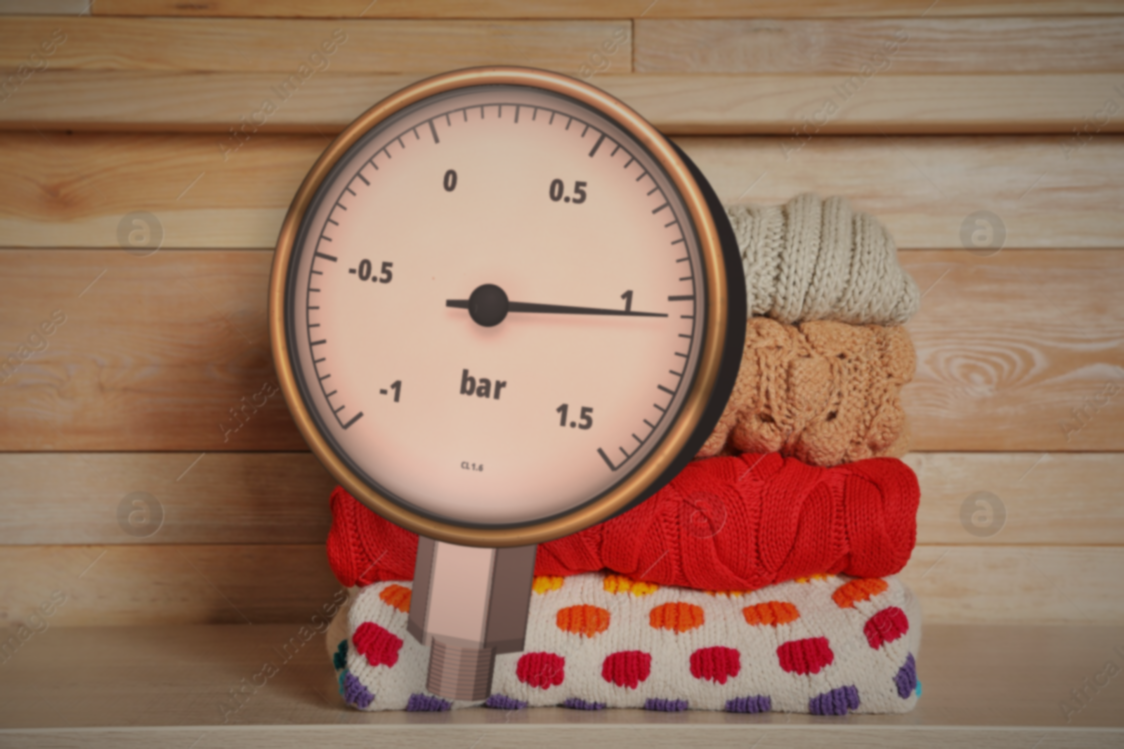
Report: 1.05bar
